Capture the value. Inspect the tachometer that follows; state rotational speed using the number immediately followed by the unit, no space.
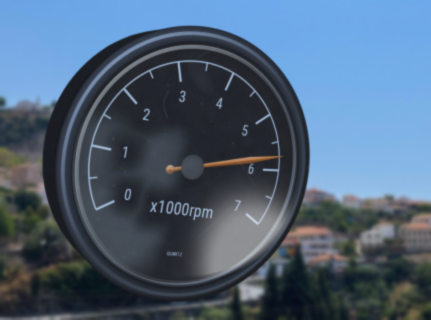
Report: 5750rpm
